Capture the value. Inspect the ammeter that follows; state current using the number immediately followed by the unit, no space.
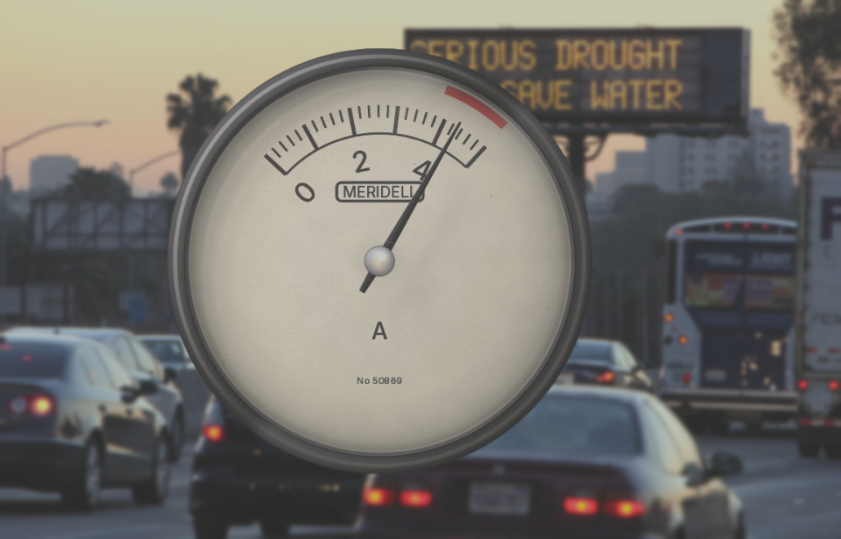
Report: 4.3A
